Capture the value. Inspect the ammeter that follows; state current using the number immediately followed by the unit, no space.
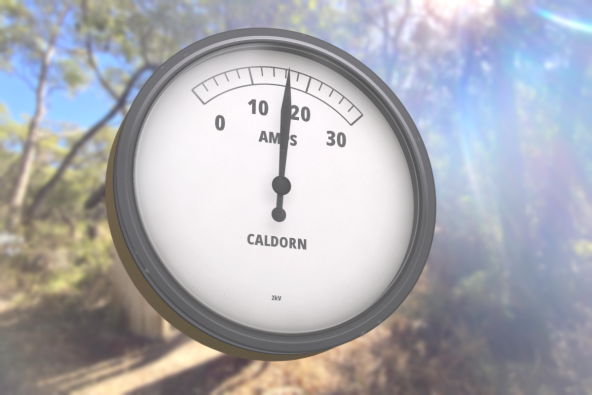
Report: 16A
